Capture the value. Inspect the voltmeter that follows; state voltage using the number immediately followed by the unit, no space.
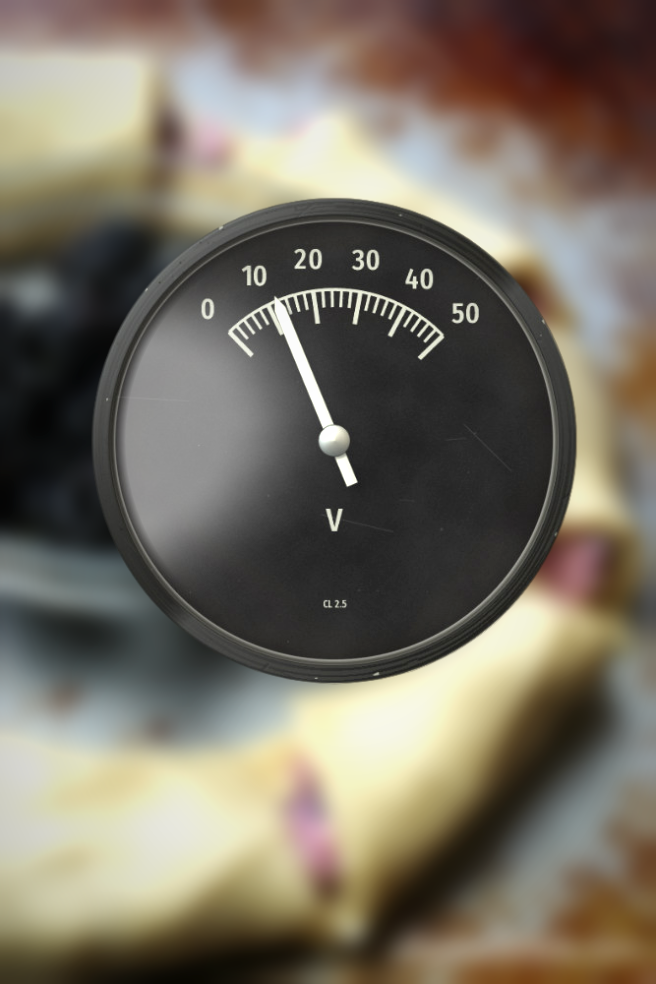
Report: 12V
